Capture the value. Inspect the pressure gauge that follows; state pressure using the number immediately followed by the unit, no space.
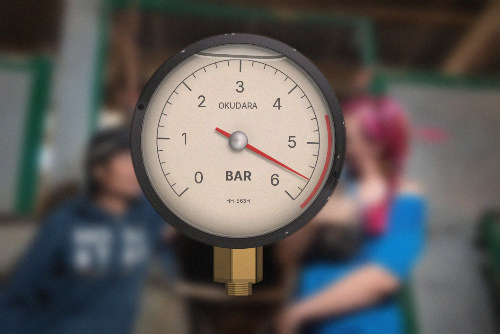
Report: 5.6bar
